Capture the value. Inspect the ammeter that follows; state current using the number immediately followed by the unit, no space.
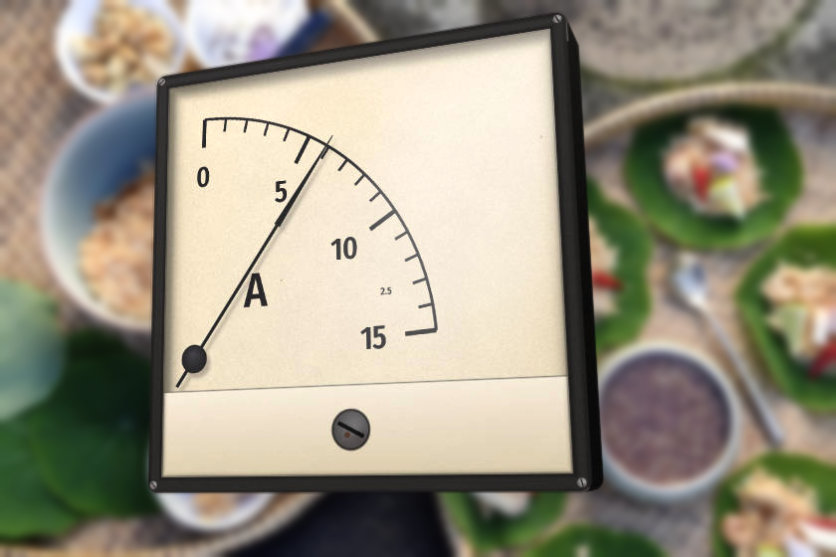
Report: 6A
